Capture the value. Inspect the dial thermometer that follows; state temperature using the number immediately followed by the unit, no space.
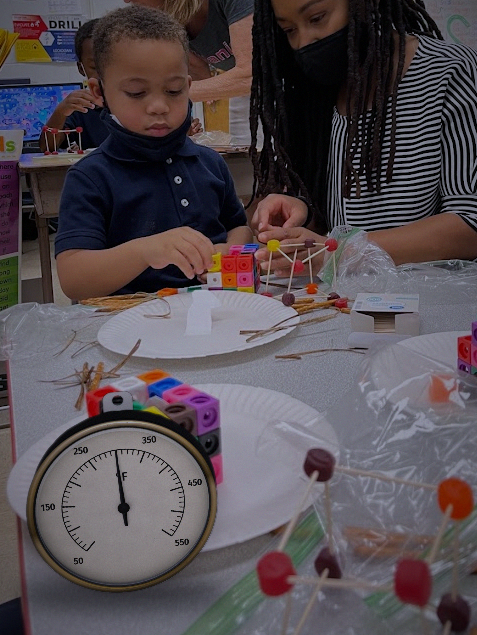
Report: 300°F
